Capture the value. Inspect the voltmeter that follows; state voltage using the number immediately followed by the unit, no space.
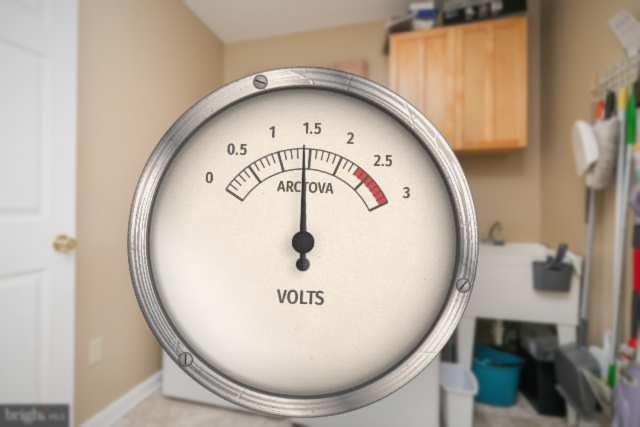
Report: 1.4V
